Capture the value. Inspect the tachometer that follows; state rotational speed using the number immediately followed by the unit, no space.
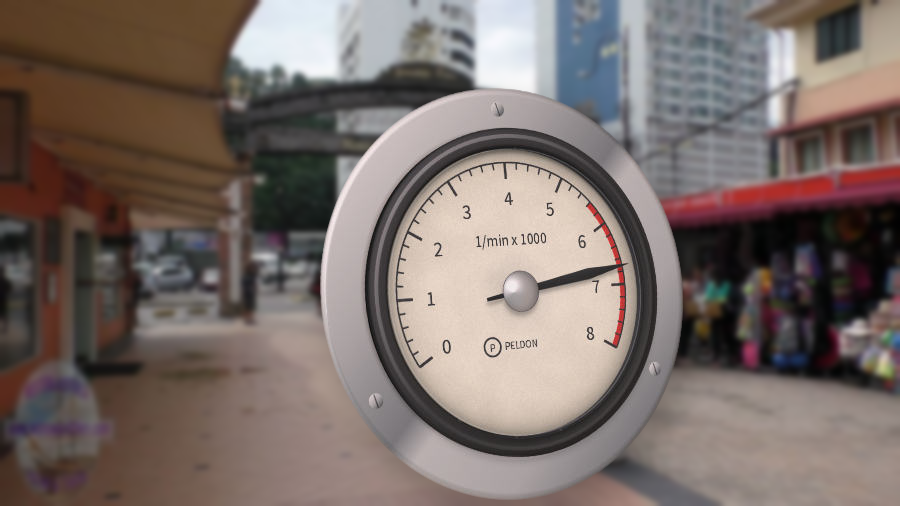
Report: 6700rpm
